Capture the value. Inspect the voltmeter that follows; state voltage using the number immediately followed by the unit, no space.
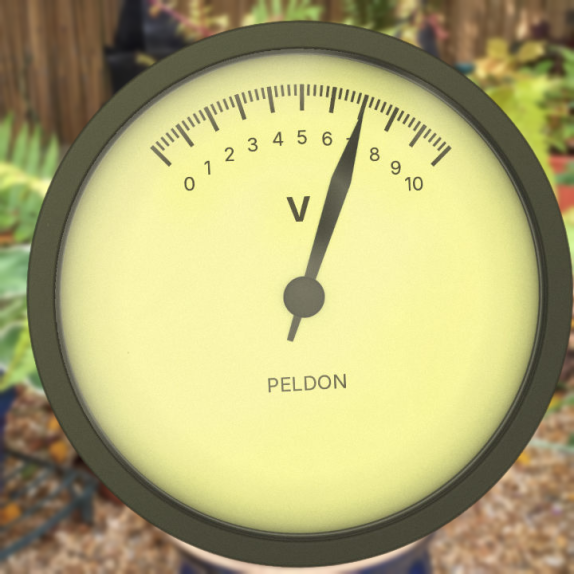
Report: 7V
